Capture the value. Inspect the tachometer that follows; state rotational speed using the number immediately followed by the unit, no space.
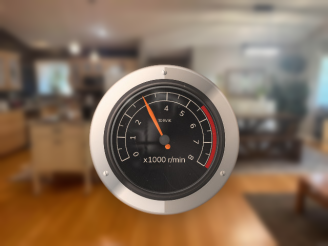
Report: 3000rpm
